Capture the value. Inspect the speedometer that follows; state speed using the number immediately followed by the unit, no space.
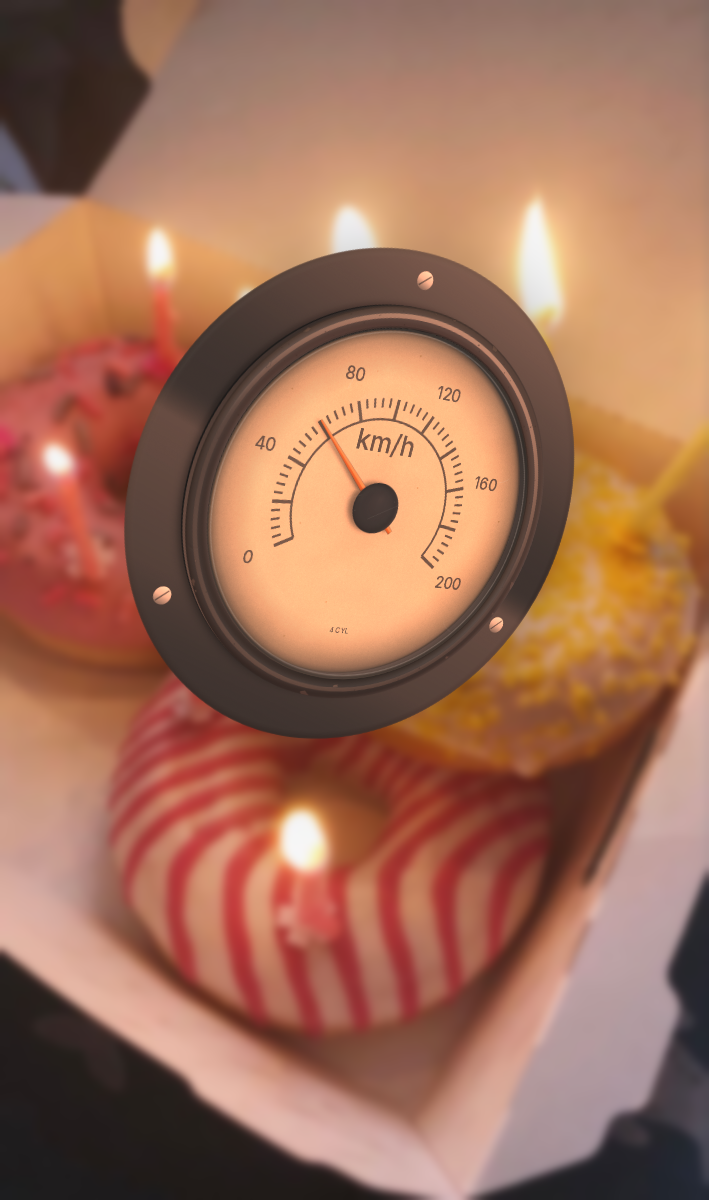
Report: 60km/h
